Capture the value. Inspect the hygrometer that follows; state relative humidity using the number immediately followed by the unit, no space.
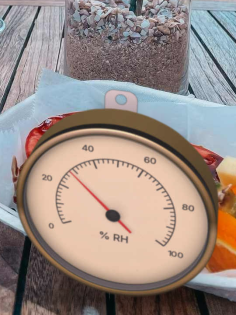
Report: 30%
